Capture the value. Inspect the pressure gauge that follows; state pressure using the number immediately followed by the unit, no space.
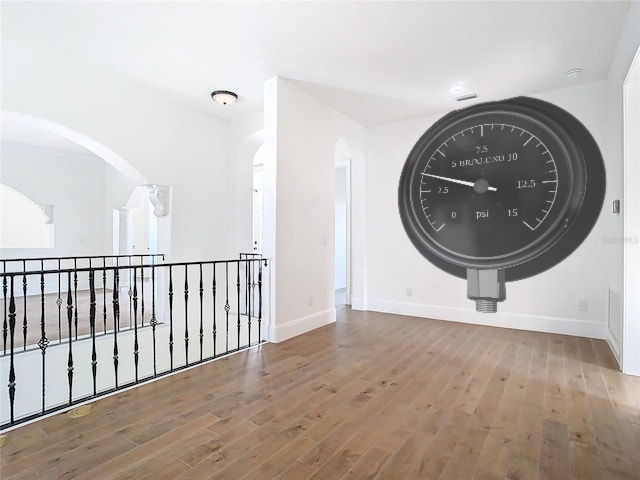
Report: 3.5psi
